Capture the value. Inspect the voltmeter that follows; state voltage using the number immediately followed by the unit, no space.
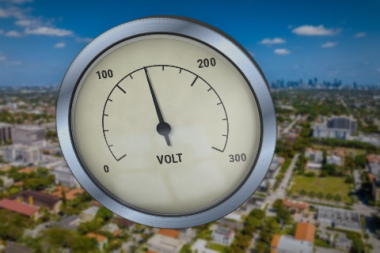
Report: 140V
